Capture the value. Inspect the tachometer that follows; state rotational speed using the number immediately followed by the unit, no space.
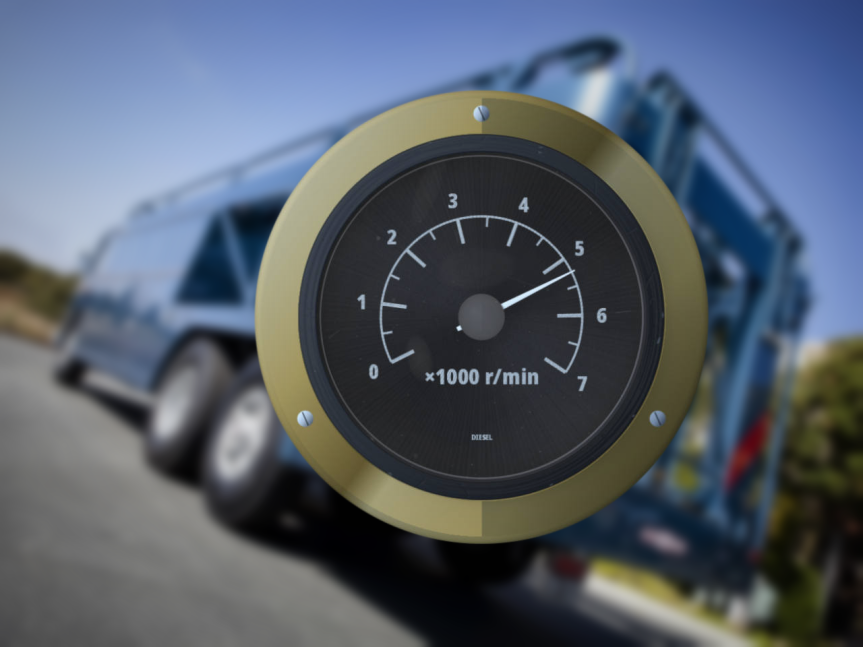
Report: 5250rpm
